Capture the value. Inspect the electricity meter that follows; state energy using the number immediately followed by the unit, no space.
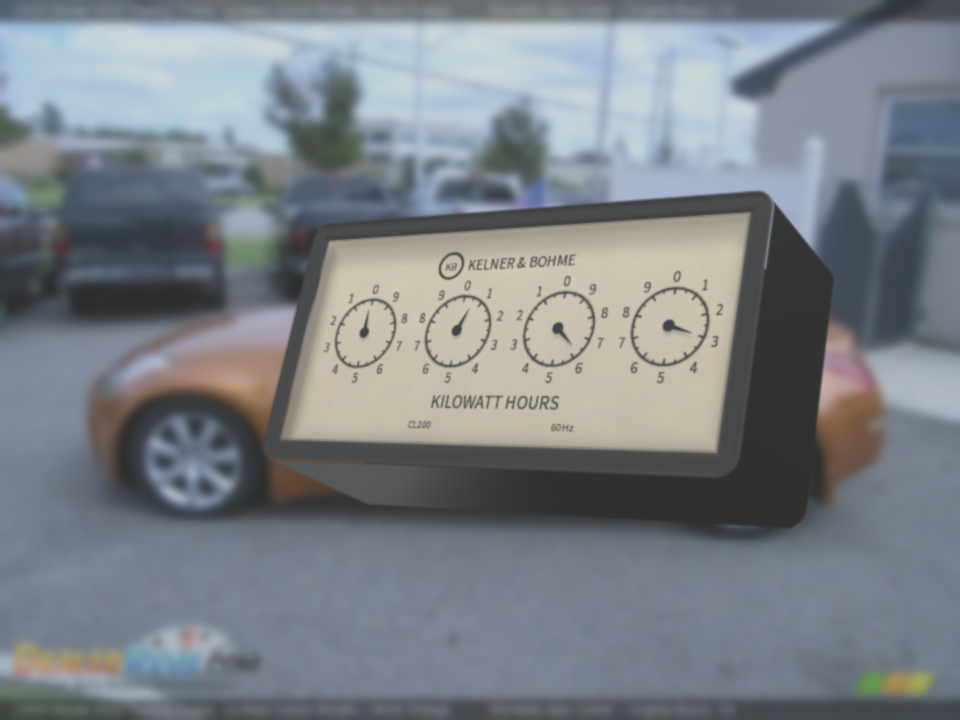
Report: 63kWh
